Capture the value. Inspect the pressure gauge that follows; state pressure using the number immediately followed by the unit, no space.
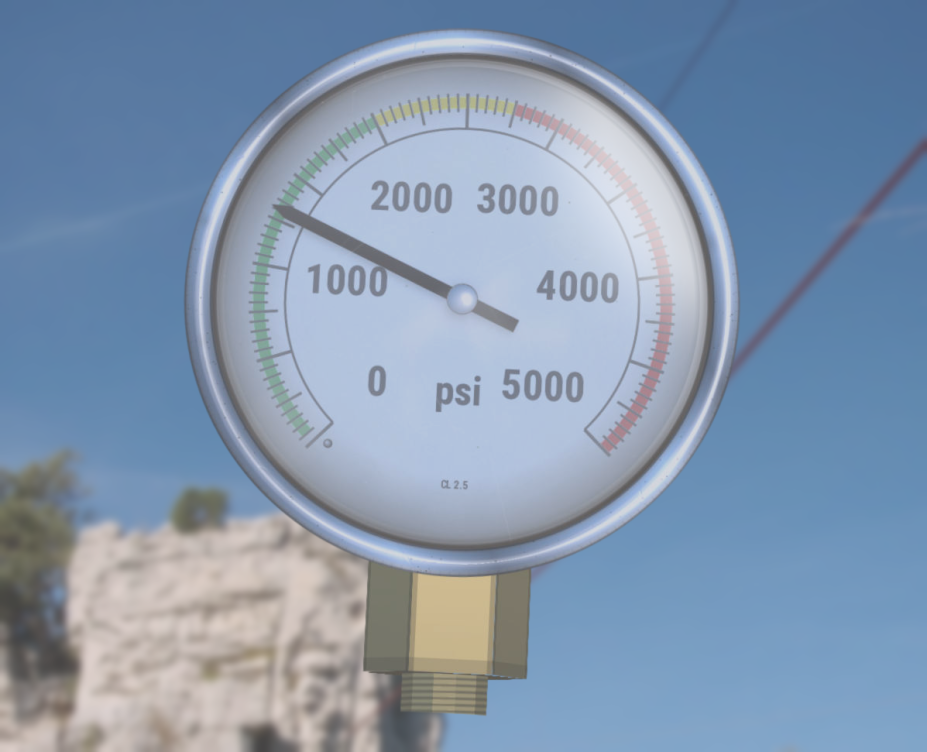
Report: 1300psi
